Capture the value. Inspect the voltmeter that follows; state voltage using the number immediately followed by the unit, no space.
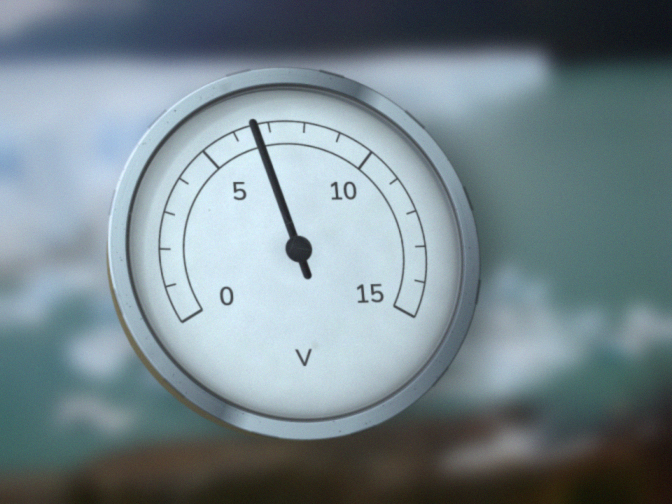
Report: 6.5V
